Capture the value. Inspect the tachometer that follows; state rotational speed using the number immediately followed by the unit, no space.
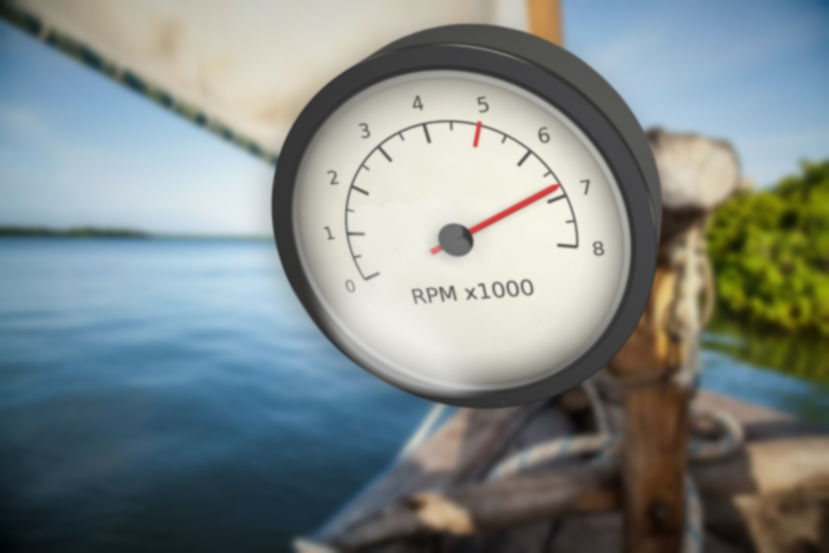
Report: 6750rpm
